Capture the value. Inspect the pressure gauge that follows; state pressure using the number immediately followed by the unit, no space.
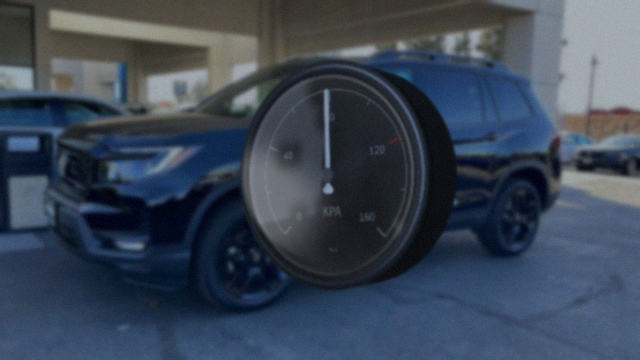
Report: 80kPa
